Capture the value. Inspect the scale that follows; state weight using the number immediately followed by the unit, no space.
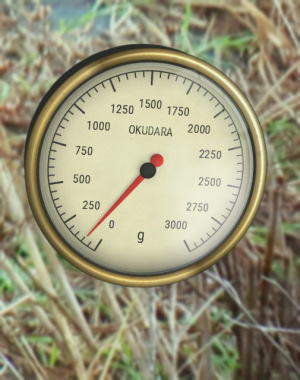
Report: 100g
